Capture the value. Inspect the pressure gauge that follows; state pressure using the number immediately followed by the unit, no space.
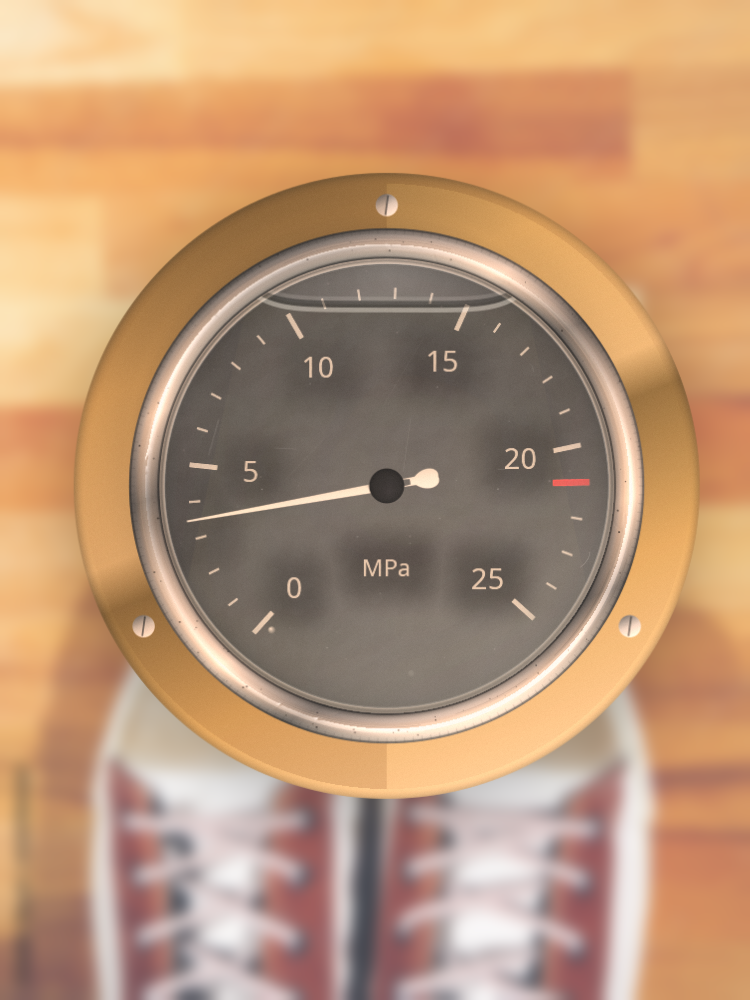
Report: 3.5MPa
